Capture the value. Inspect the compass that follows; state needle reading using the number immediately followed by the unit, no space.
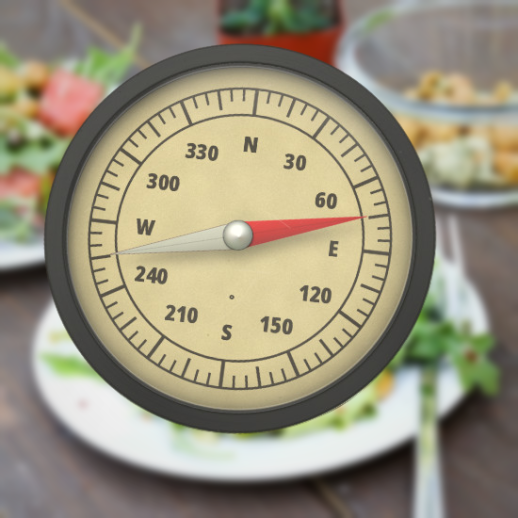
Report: 75°
